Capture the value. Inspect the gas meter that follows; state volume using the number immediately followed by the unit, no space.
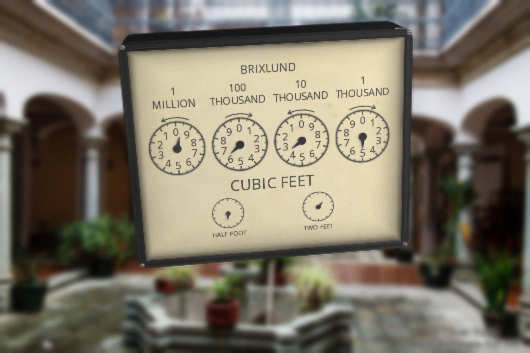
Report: 963500ft³
